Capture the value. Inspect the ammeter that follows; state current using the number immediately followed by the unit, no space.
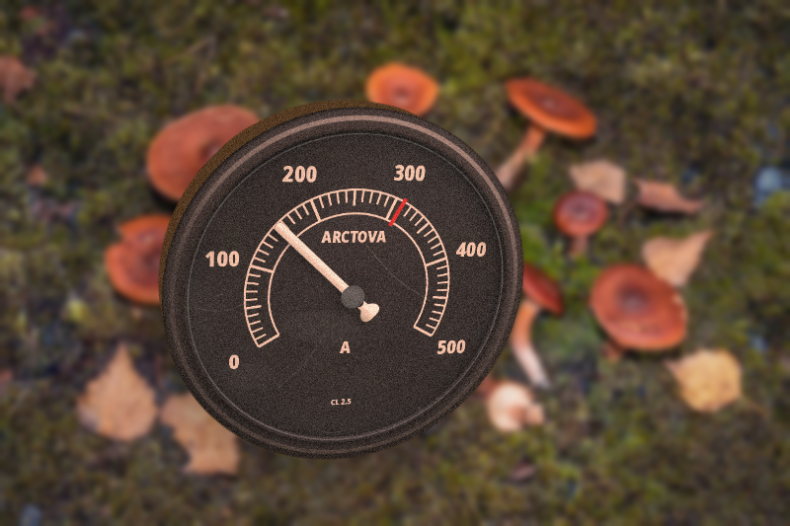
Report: 155A
